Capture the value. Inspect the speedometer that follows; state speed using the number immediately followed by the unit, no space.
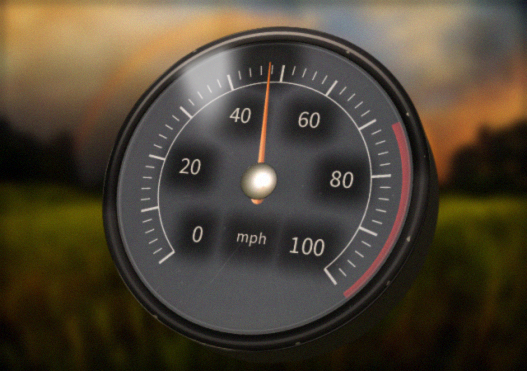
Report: 48mph
